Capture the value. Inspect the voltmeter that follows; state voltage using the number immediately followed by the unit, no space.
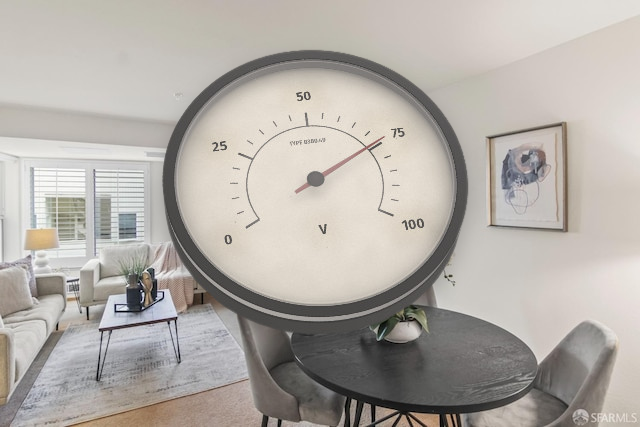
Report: 75V
